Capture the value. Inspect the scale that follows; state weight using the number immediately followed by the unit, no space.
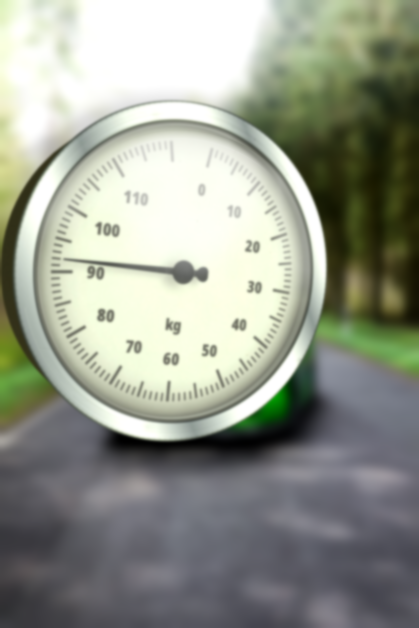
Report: 92kg
